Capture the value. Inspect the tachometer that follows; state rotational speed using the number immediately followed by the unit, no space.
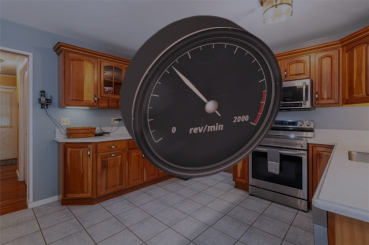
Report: 650rpm
